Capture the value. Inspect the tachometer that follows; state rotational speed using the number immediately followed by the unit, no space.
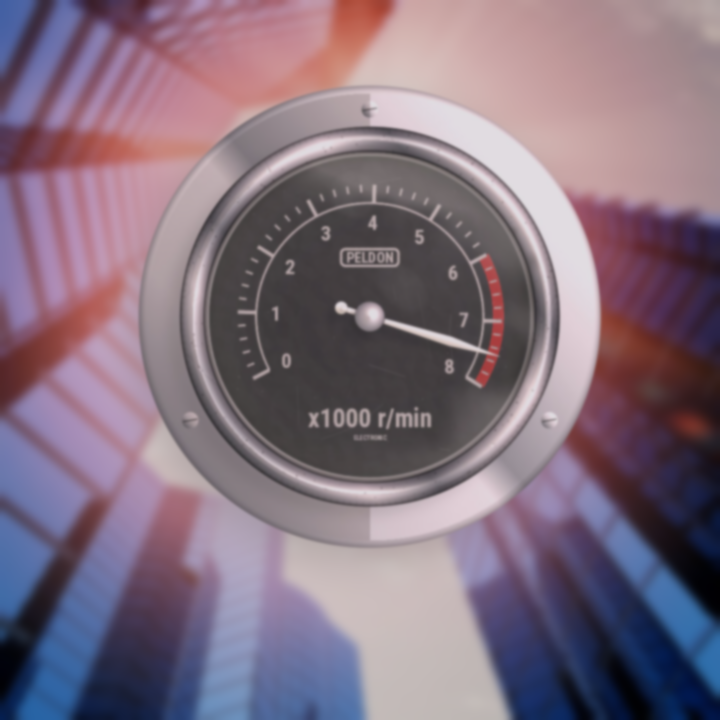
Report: 7500rpm
